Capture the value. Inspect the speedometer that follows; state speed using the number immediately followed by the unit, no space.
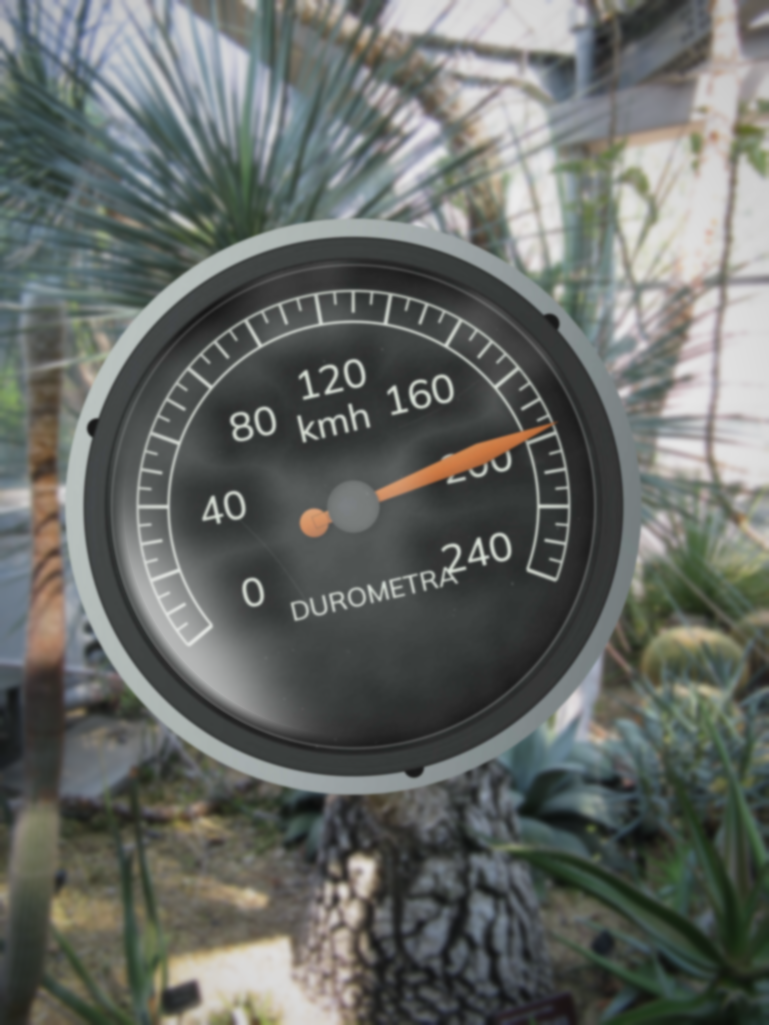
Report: 197.5km/h
